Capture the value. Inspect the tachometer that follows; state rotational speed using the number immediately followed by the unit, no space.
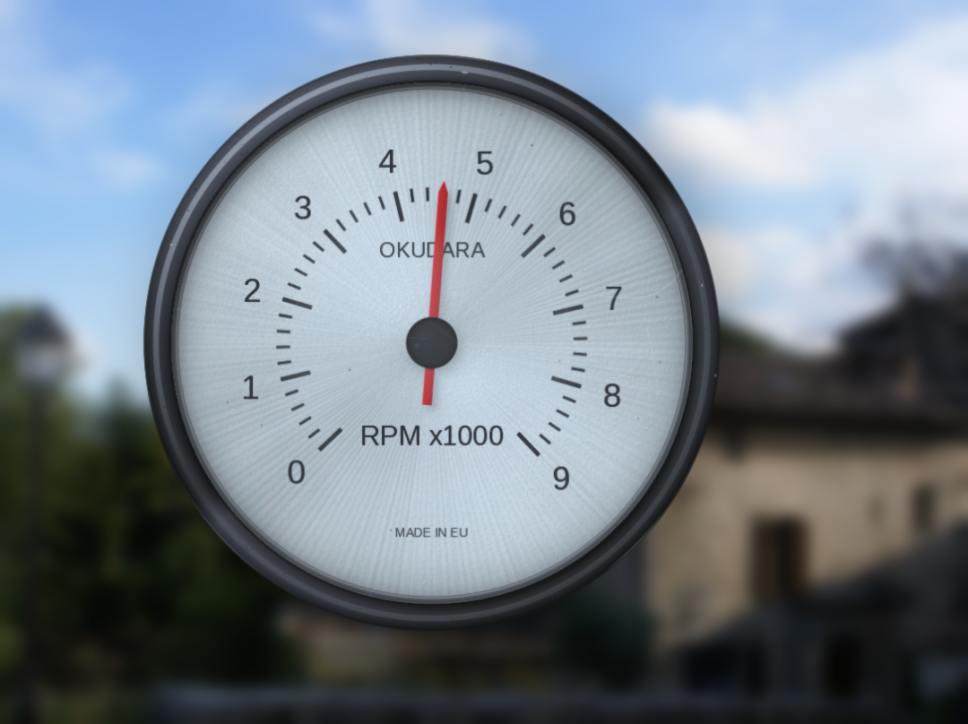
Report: 4600rpm
